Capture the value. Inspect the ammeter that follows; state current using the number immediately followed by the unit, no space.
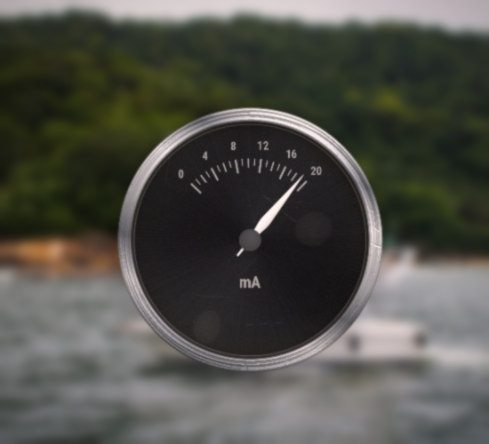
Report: 19mA
